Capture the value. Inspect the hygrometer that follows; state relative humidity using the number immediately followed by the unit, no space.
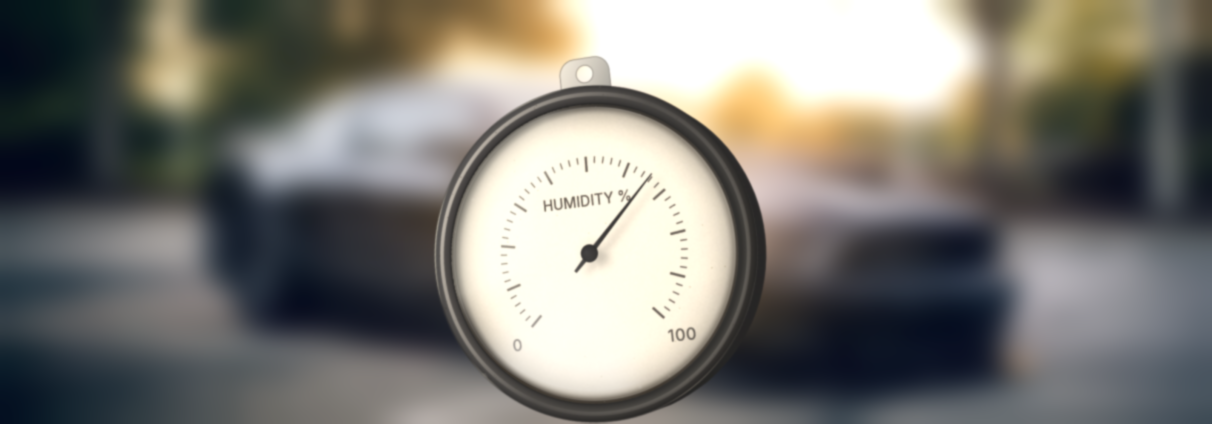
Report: 66%
